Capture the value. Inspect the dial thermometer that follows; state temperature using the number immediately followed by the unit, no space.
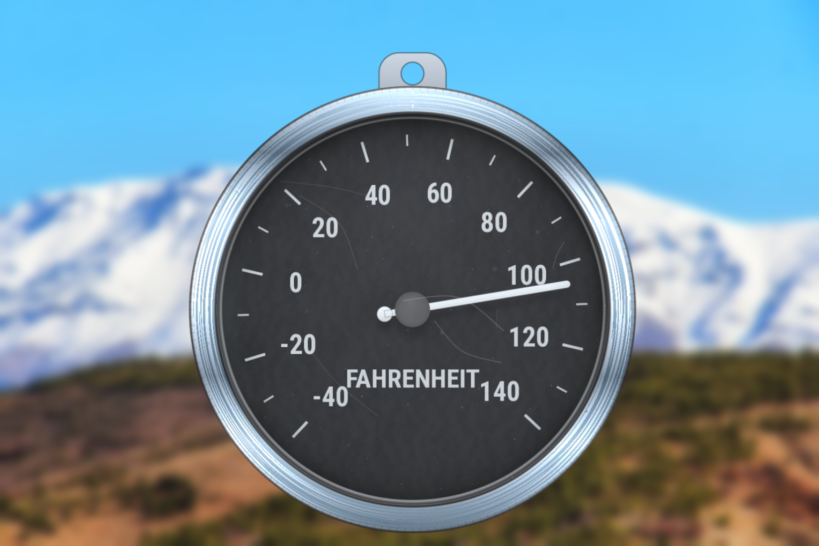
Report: 105°F
